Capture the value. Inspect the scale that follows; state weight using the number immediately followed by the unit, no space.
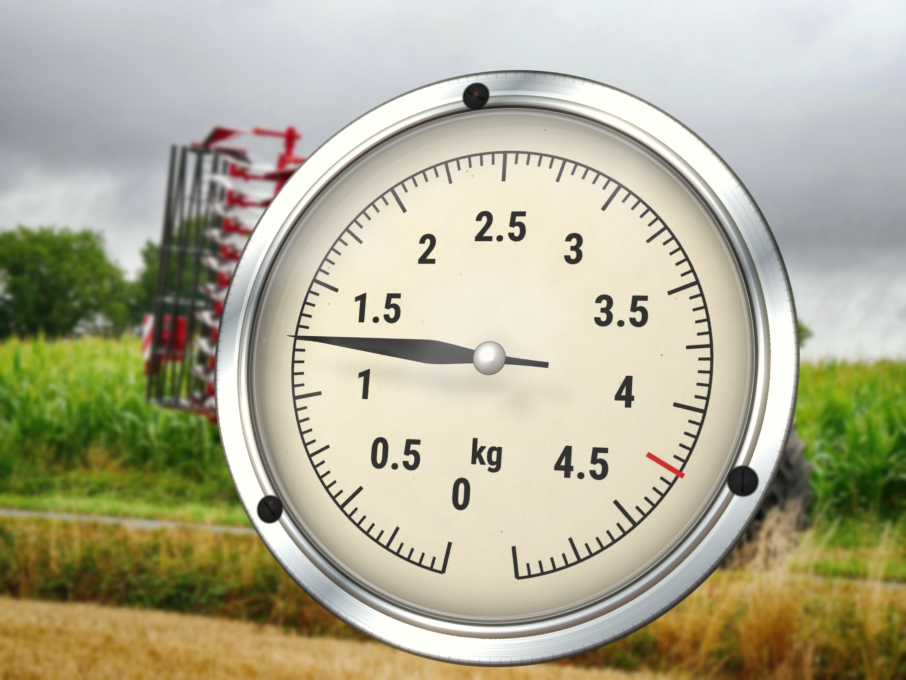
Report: 1.25kg
